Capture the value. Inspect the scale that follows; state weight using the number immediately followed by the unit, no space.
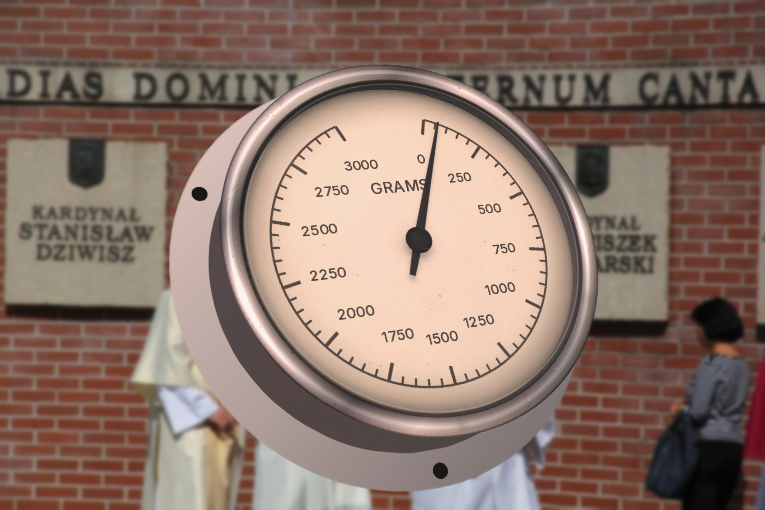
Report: 50g
